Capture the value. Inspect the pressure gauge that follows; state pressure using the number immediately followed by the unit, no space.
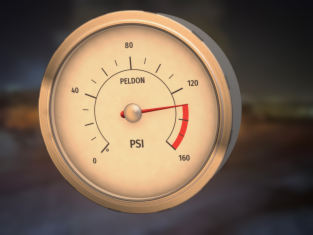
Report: 130psi
